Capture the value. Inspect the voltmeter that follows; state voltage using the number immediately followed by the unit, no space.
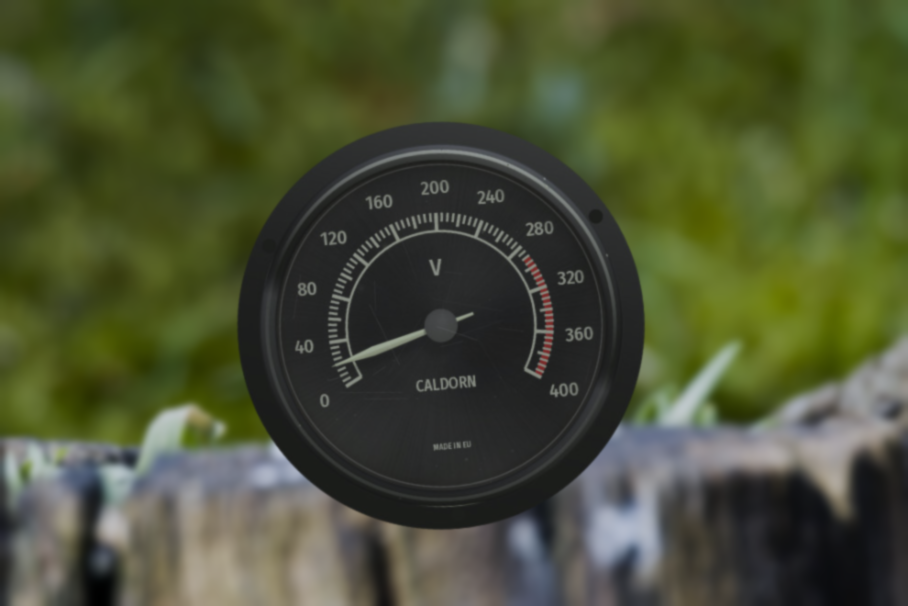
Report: 20V
